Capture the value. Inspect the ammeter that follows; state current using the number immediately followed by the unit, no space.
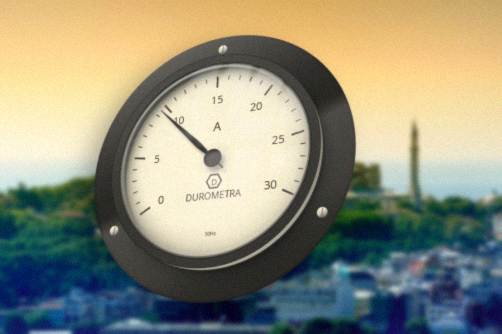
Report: 9.5A
